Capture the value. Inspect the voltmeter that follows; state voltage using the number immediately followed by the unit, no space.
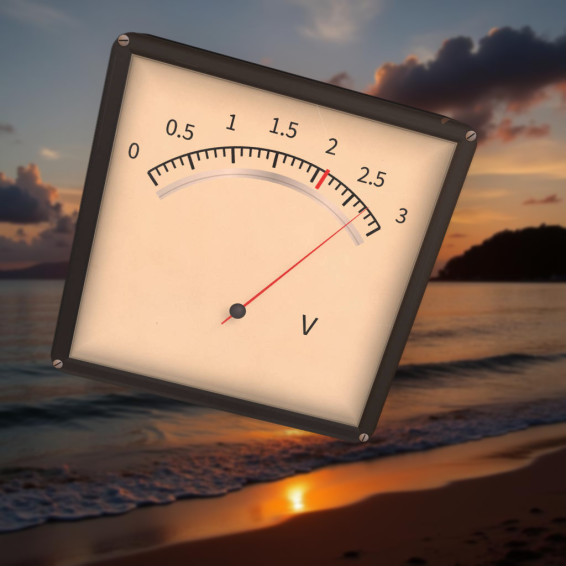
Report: 2.7V
